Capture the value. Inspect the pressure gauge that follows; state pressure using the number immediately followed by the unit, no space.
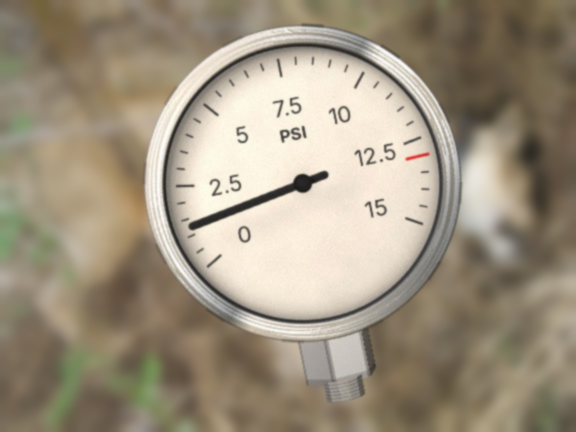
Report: 1.25psi
